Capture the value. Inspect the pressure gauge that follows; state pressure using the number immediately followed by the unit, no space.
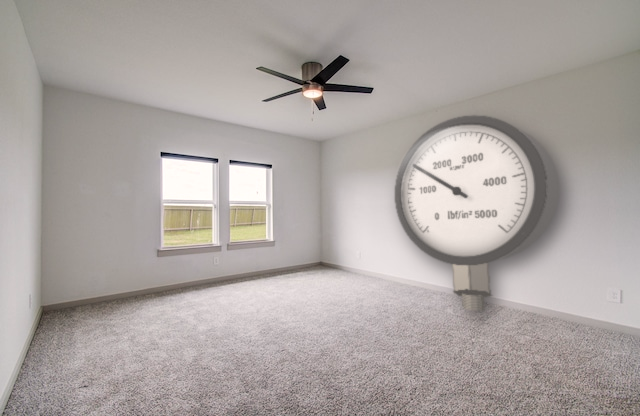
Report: 1500psi
